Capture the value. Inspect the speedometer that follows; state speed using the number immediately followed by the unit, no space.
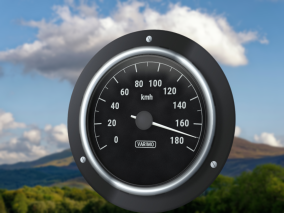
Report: 170km/h
